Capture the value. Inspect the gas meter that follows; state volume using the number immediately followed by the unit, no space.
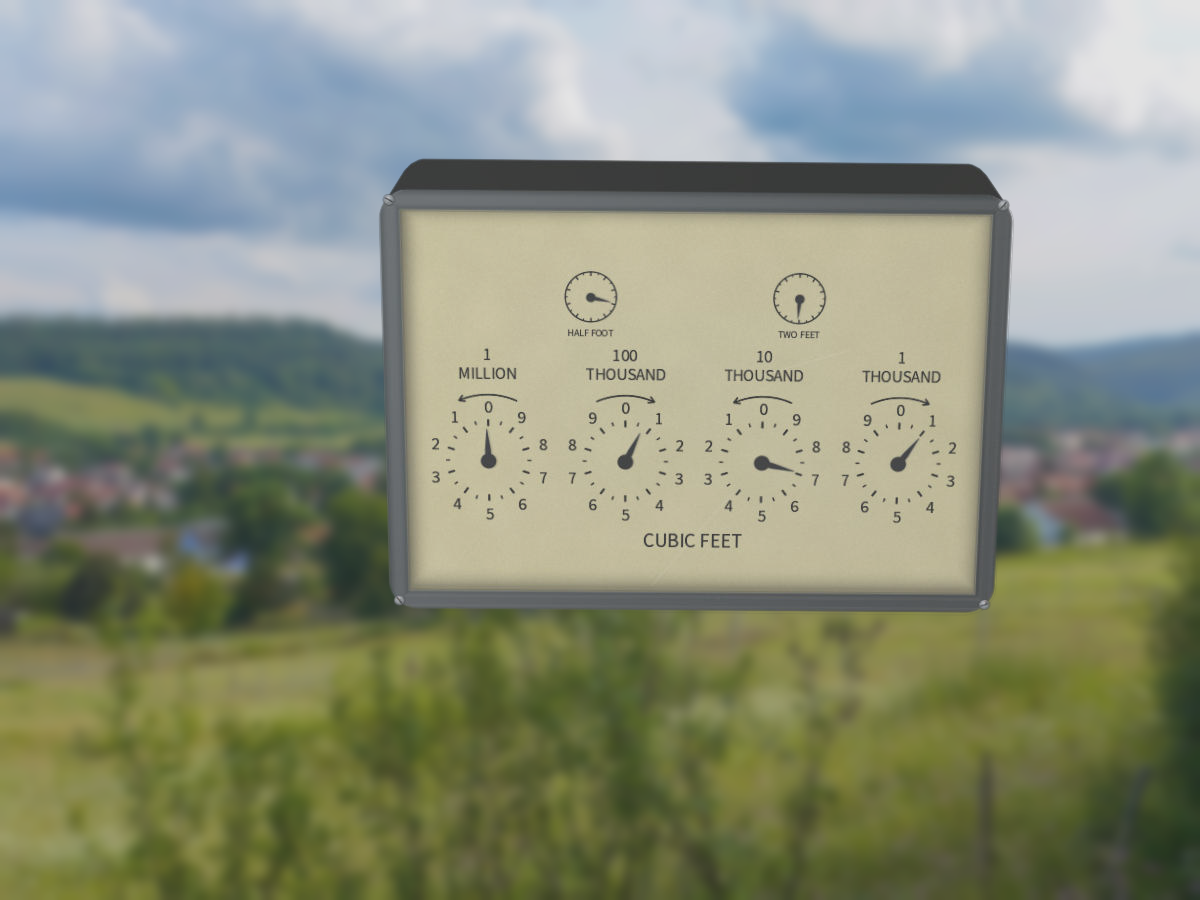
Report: 7100ft³
